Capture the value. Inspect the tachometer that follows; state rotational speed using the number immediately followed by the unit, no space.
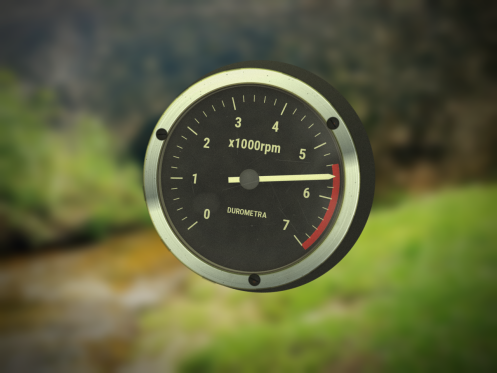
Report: 5600rpm
